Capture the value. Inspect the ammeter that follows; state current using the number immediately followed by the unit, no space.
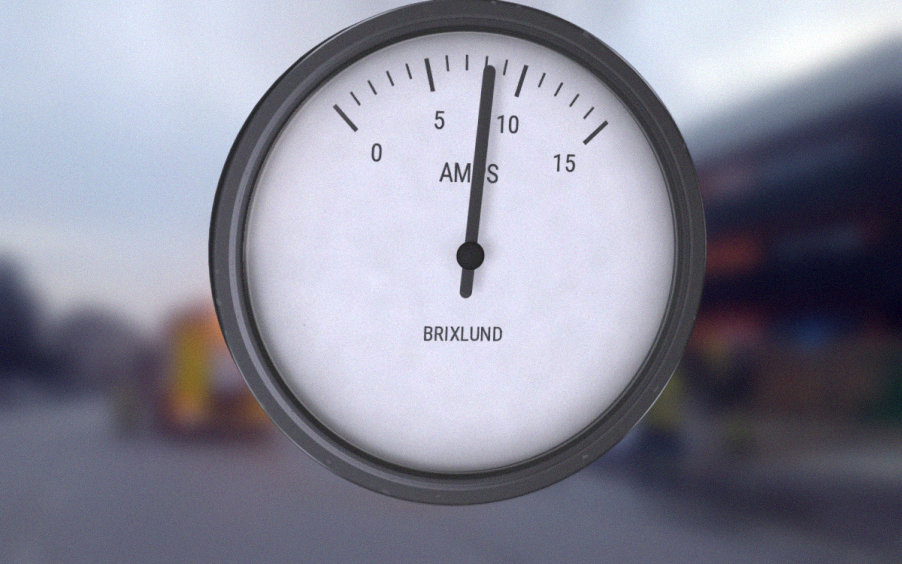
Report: 8A
